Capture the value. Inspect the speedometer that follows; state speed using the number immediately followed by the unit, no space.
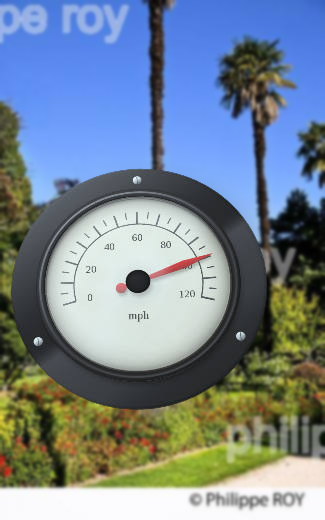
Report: 100mph
